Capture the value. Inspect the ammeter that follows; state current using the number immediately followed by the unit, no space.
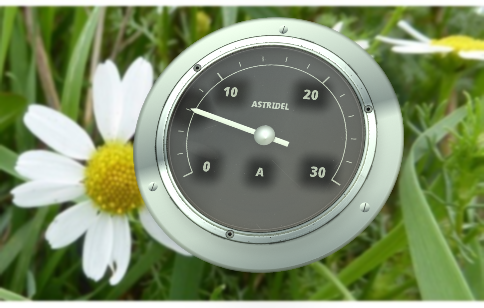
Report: 6A
